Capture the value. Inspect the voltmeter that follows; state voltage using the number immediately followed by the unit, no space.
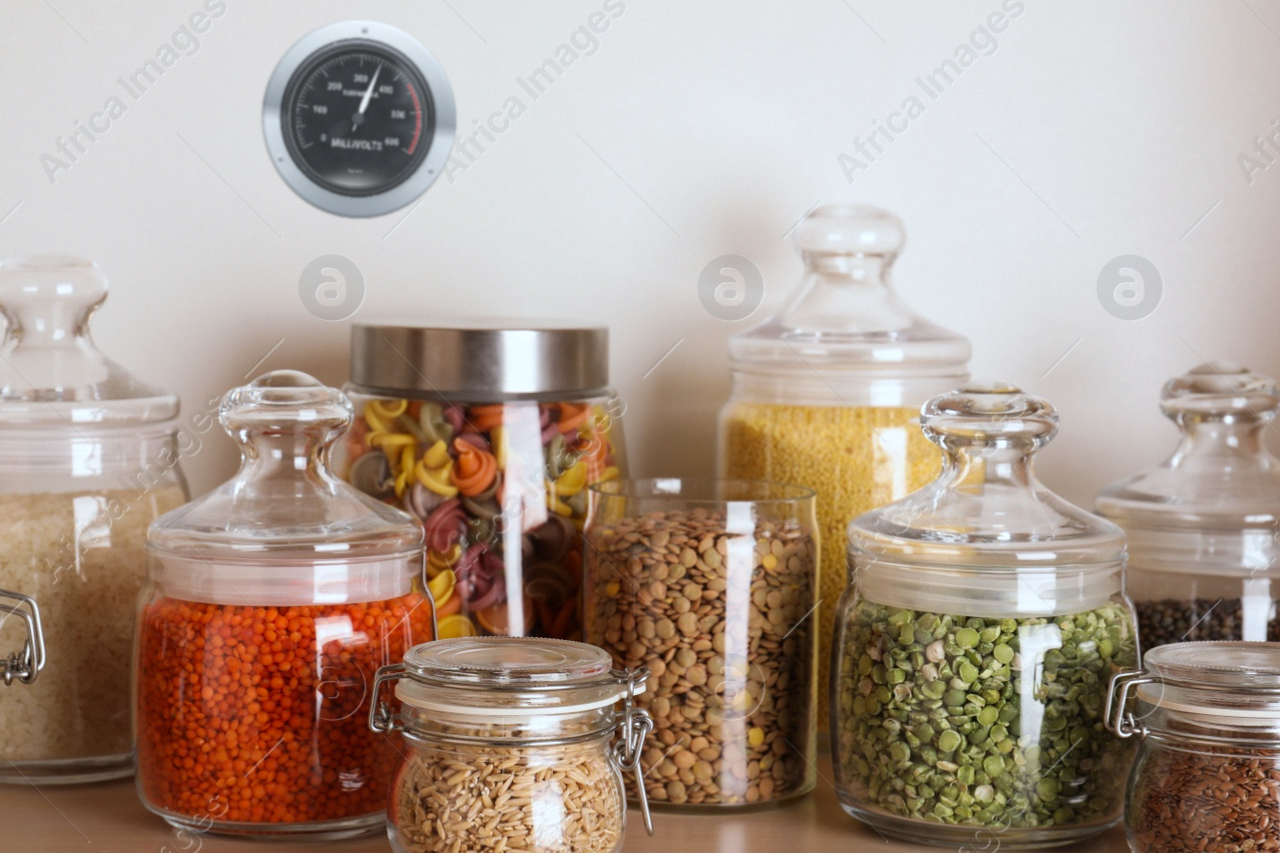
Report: 350mV
